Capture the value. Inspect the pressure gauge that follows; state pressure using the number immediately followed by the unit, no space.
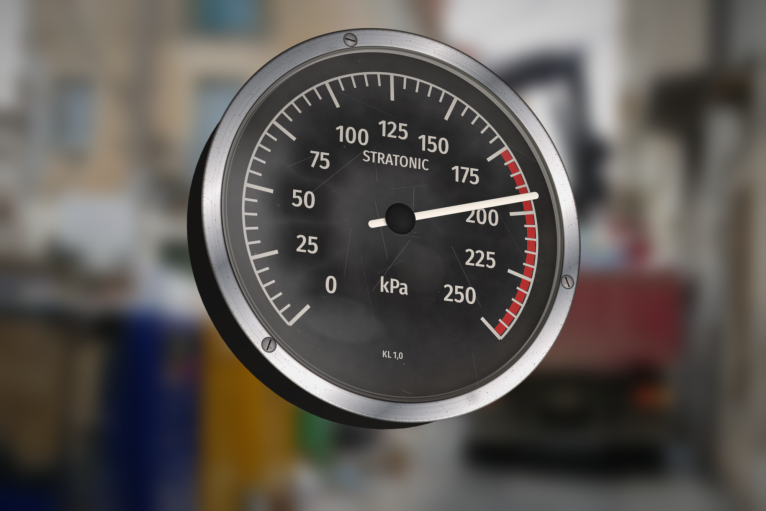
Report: 195kPa
